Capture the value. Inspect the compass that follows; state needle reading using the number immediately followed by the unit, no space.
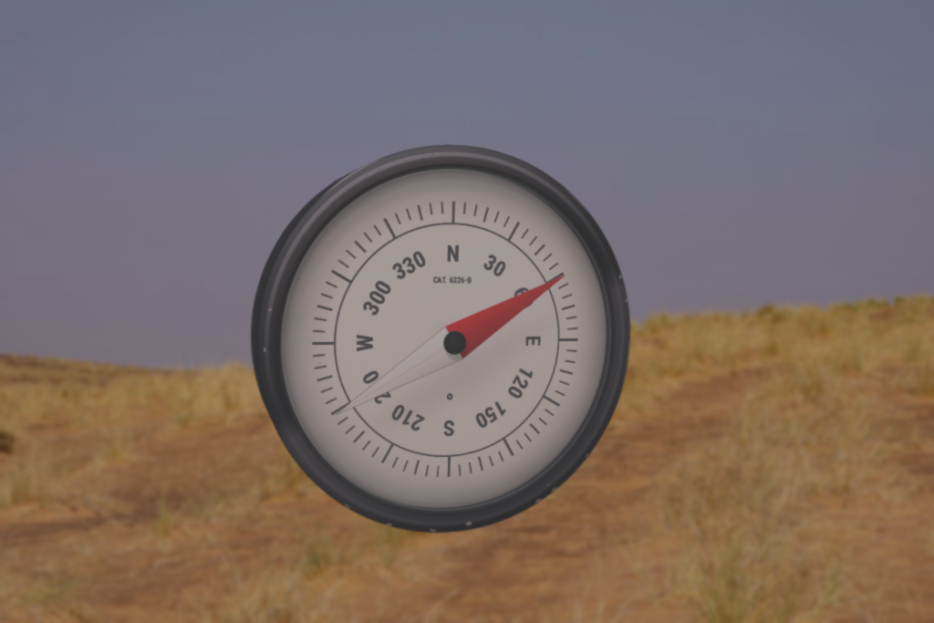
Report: 60°
